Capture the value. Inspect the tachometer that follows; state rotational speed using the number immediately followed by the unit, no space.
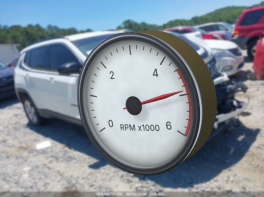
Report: 4900rpm
